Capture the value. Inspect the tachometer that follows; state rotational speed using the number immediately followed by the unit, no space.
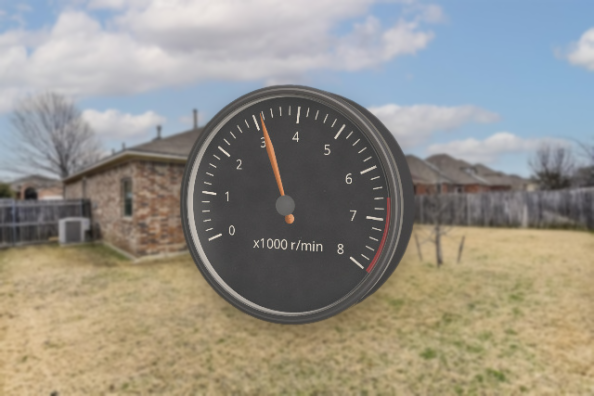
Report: 3200rpm
